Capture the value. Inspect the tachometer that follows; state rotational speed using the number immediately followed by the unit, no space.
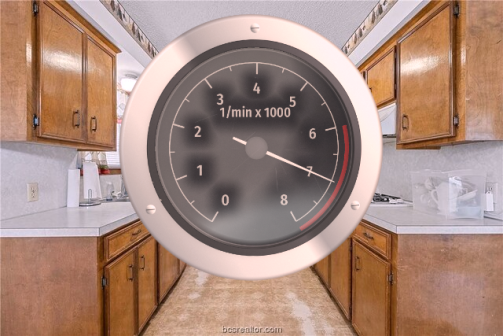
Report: 7000rpm
